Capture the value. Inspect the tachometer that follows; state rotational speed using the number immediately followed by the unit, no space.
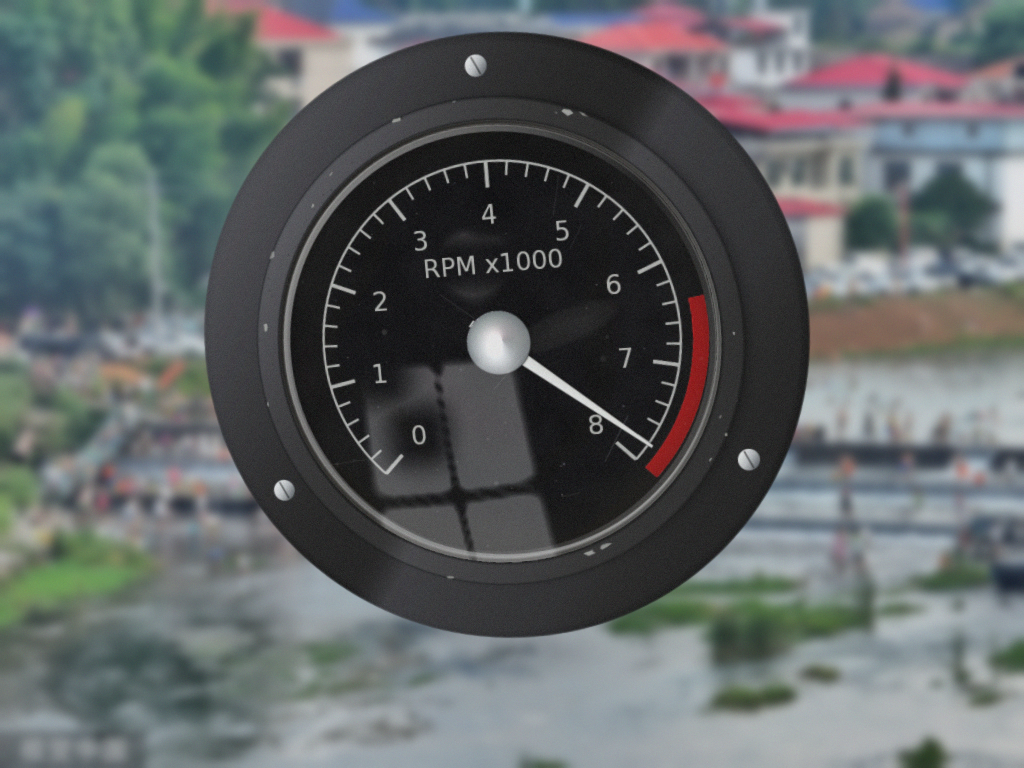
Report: 7800rpm
